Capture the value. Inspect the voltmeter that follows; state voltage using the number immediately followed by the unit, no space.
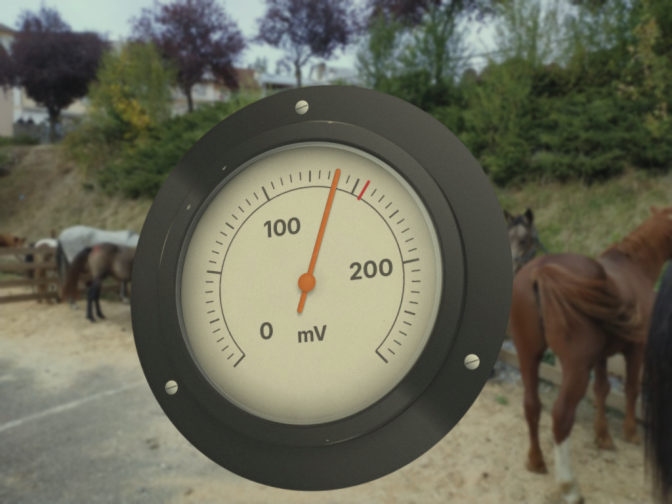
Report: 140mV
